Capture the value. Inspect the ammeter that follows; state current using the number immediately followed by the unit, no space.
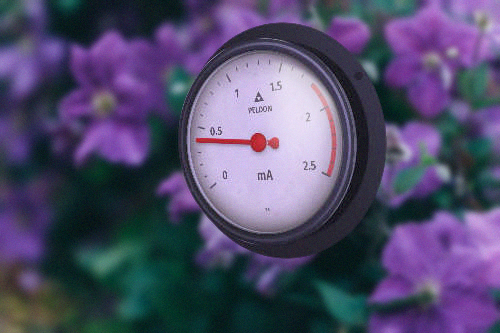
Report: 0.4mA
